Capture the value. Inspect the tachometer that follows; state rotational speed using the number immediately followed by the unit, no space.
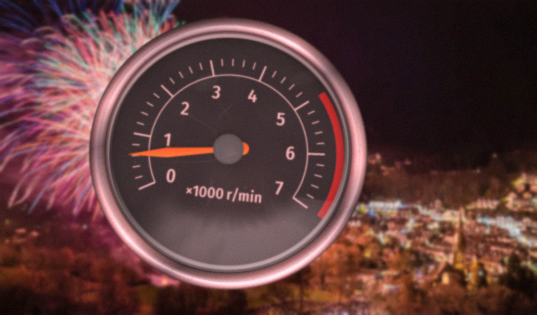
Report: 600rpm
